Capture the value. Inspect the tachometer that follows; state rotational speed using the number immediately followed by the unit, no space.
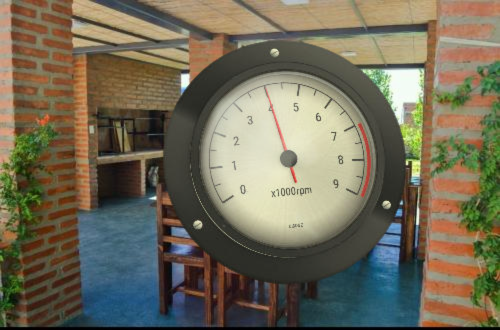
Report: 4000rpm
